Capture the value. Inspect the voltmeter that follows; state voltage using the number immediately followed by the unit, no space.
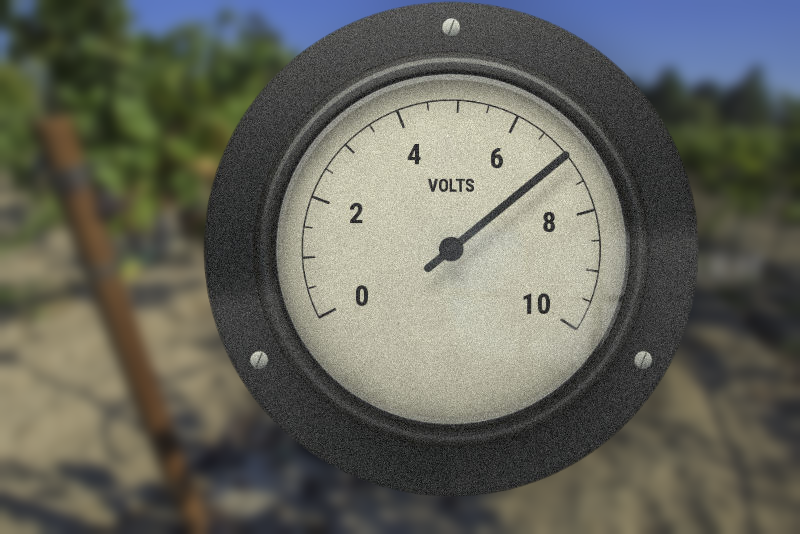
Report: 7V
